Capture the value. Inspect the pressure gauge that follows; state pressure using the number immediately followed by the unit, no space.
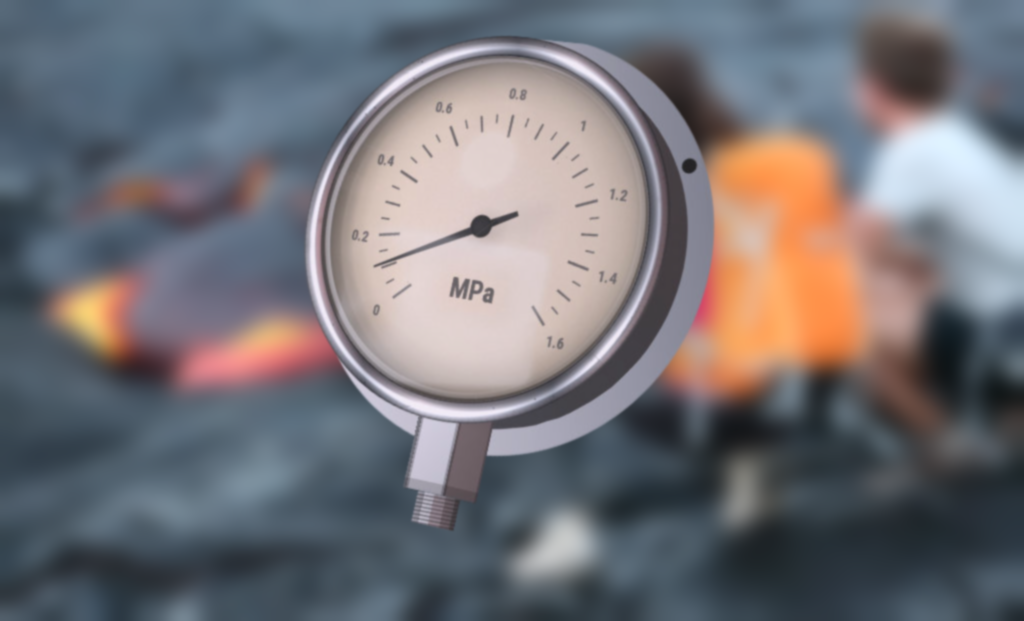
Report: 0.1MPa
